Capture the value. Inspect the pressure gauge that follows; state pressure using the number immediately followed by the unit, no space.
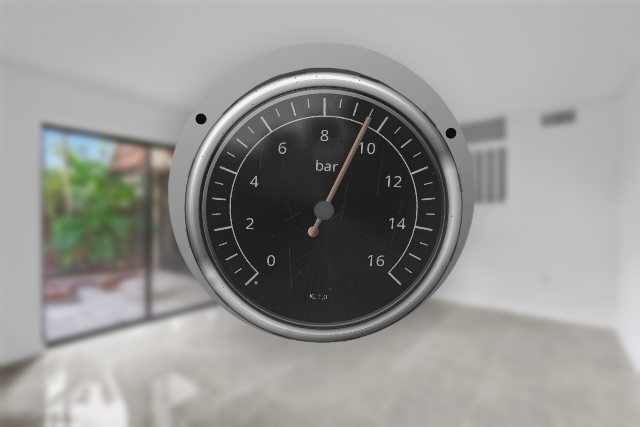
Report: 9.5bar
